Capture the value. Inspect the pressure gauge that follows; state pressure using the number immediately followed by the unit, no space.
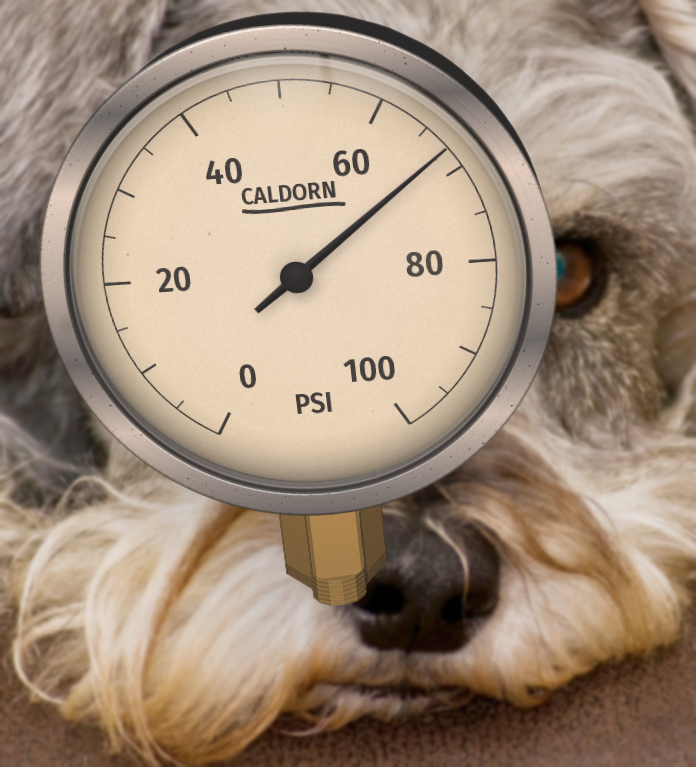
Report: 67.5psi
